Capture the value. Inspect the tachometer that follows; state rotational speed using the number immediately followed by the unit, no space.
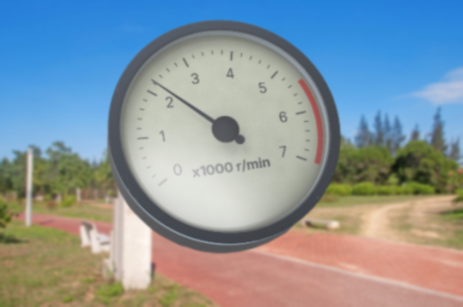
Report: 2200rpm
